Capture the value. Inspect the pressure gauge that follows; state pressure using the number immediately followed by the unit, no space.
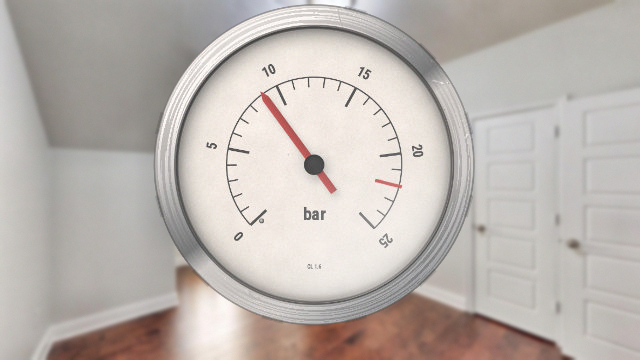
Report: 9bar
